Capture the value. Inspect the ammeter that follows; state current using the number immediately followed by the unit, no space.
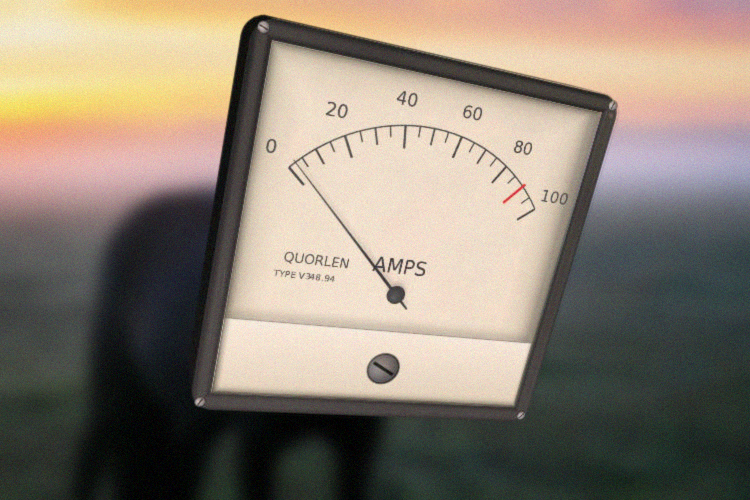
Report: 2.5A
